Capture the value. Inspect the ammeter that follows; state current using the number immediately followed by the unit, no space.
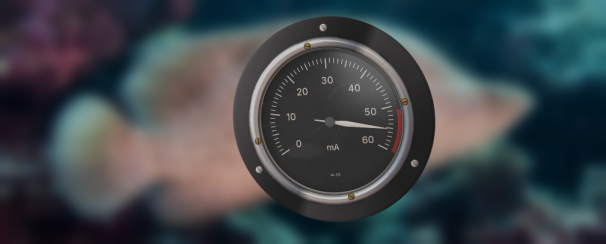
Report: 55mA
